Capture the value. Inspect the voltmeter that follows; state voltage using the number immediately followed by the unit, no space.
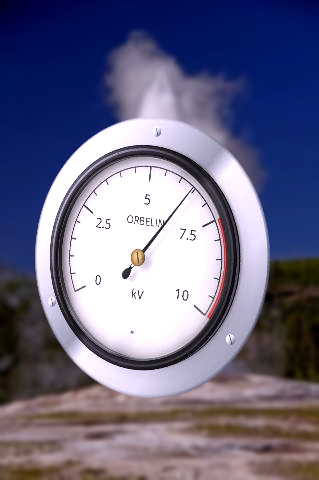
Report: 6.5kV
